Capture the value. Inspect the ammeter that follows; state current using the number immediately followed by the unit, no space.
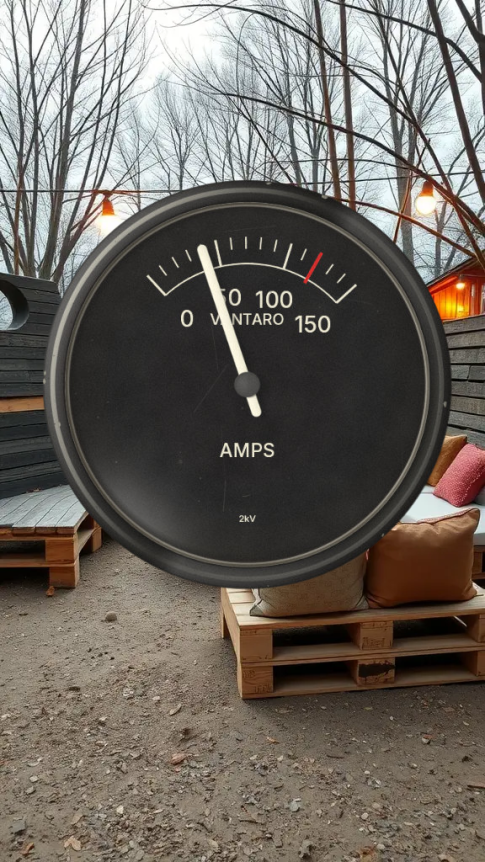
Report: 40A
